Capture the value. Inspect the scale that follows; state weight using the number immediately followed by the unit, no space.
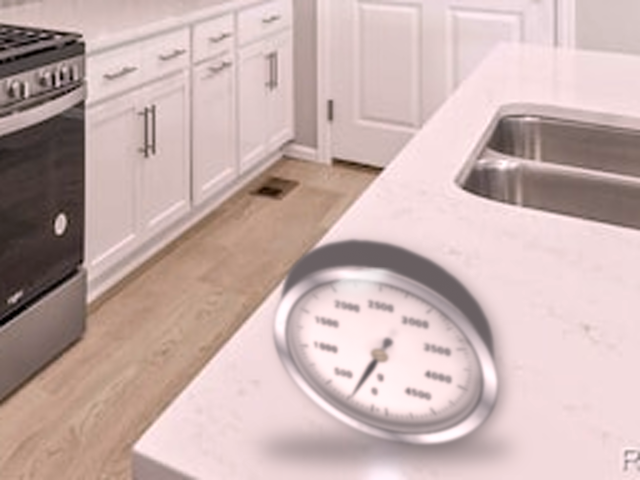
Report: 250g
